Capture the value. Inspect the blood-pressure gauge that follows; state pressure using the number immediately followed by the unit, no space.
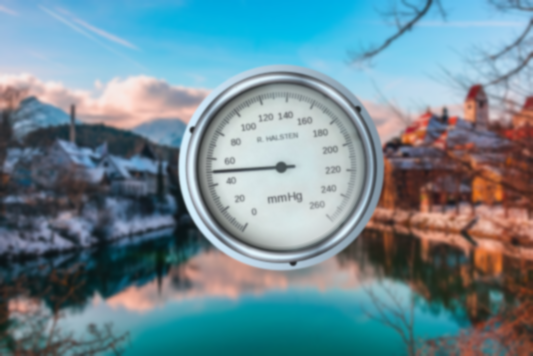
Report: 50mmHg
